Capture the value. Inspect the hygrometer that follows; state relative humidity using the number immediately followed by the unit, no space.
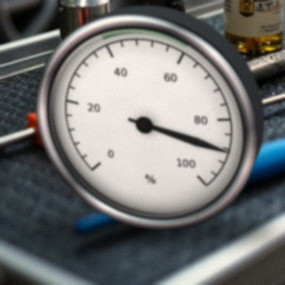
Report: 88%
